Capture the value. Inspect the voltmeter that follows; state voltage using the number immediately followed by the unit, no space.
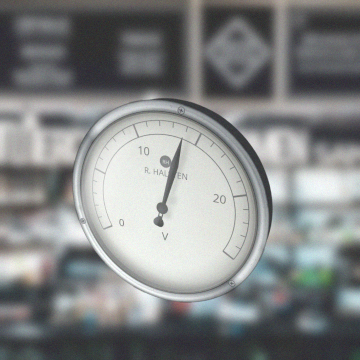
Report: 14V
